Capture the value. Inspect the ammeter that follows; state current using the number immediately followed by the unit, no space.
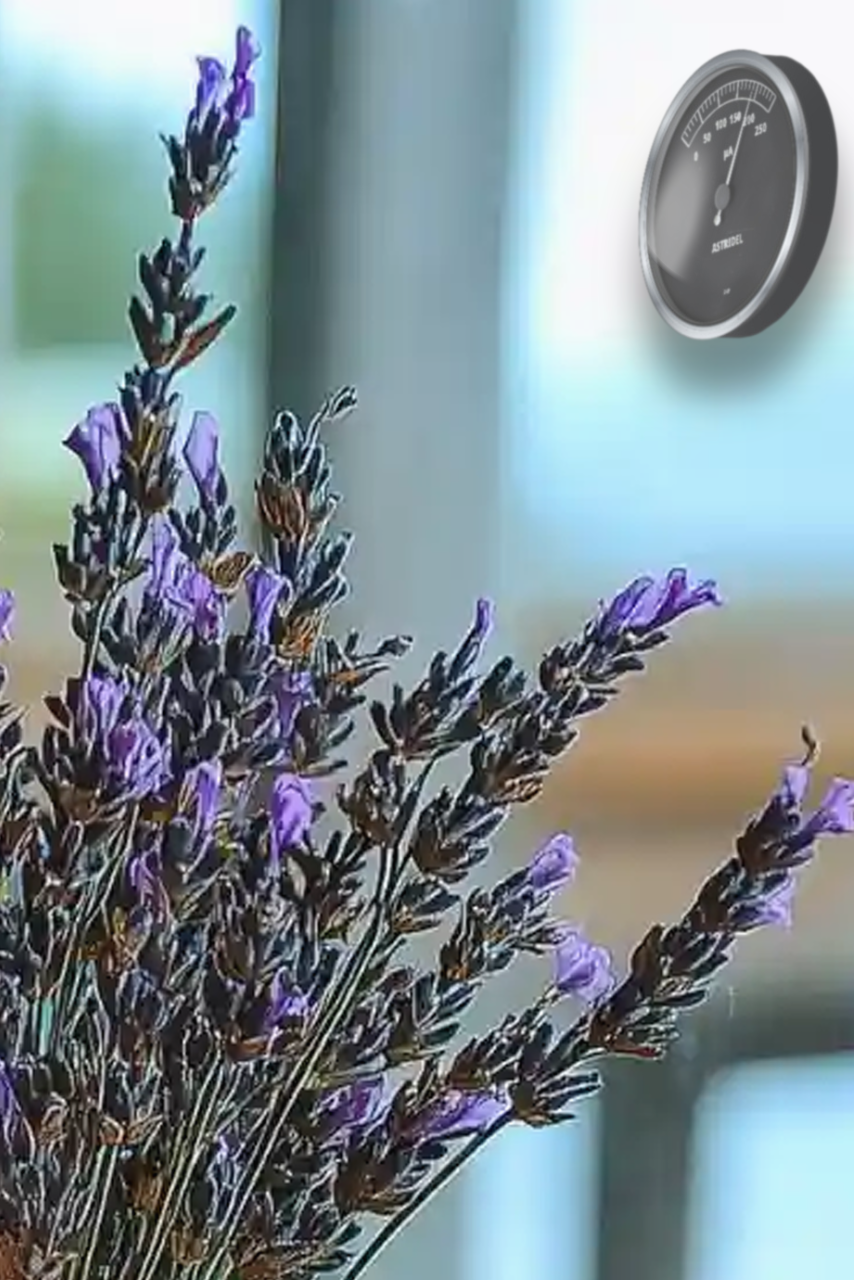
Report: 200µA
